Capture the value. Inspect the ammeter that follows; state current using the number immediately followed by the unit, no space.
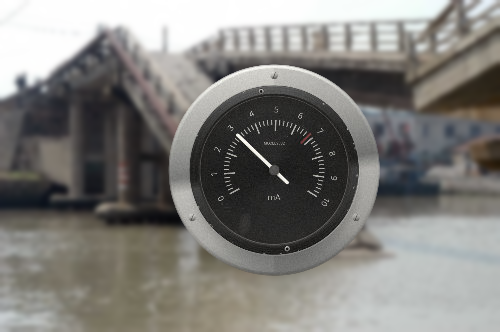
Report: 3mA
